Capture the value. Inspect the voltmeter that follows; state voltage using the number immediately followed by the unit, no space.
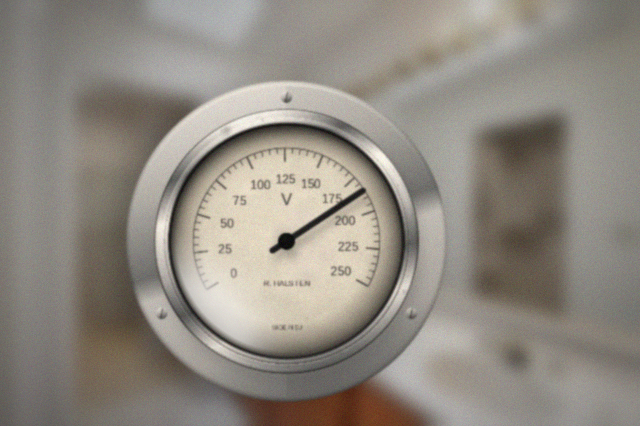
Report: 185V
